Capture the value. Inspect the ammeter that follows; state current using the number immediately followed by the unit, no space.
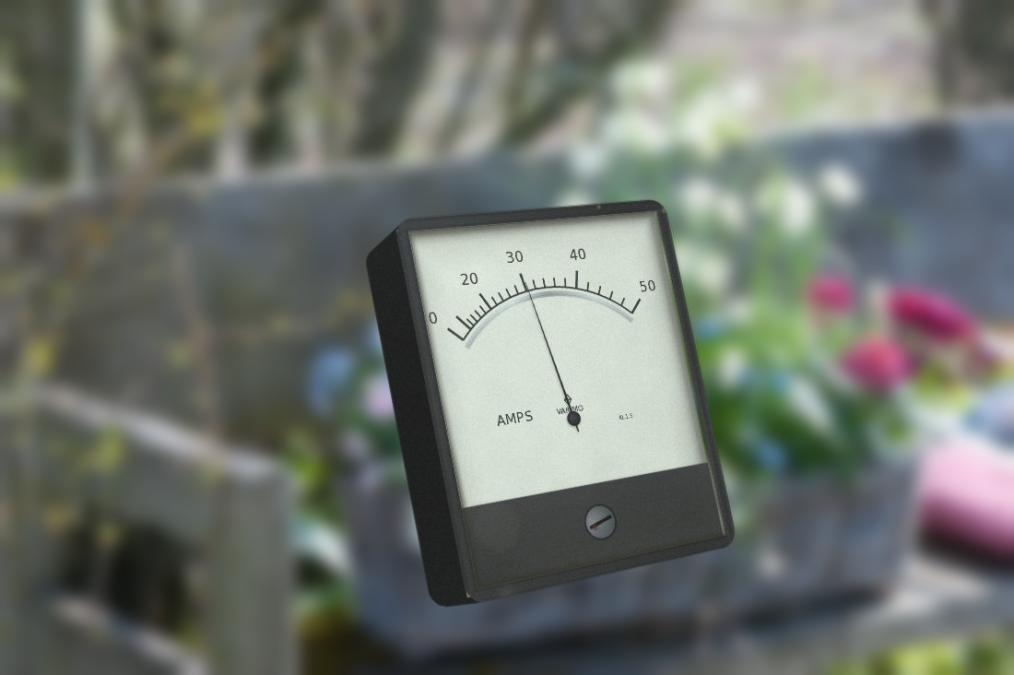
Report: 30A
